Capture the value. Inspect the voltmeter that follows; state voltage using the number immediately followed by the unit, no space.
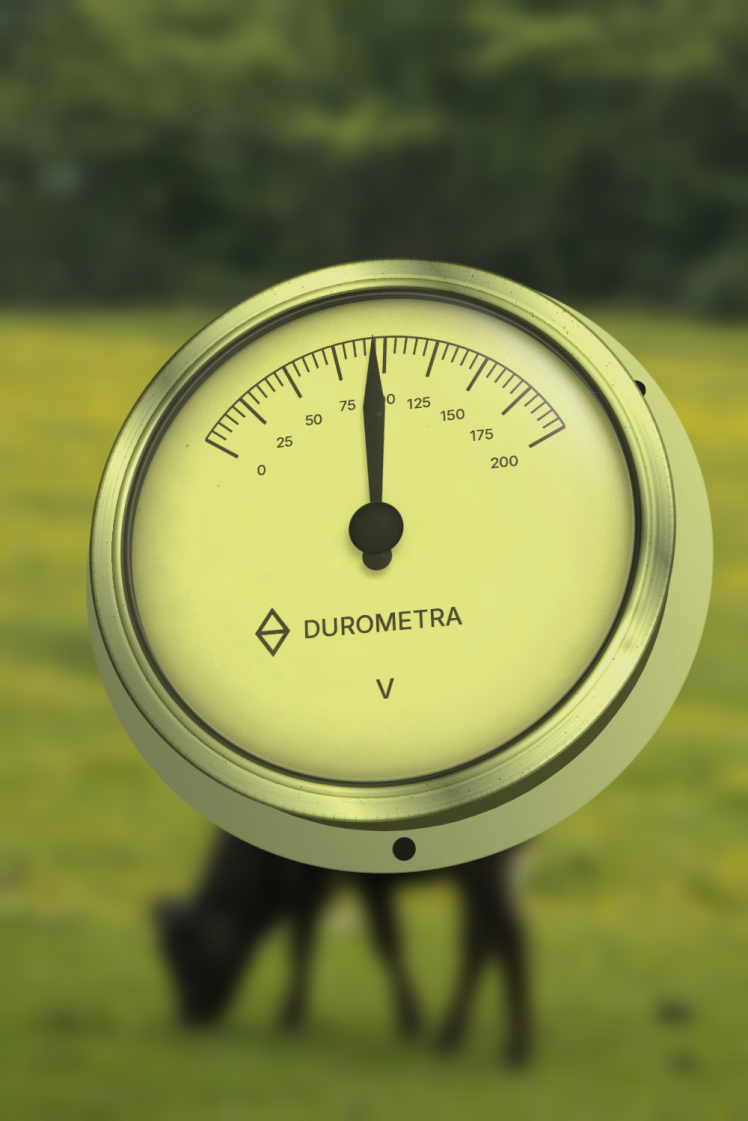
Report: 95V
